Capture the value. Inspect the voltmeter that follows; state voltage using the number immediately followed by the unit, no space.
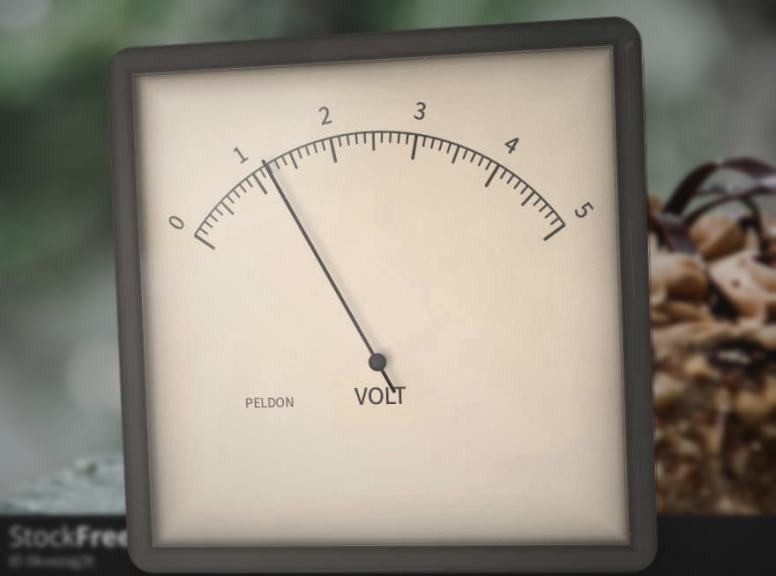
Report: 1.2V
